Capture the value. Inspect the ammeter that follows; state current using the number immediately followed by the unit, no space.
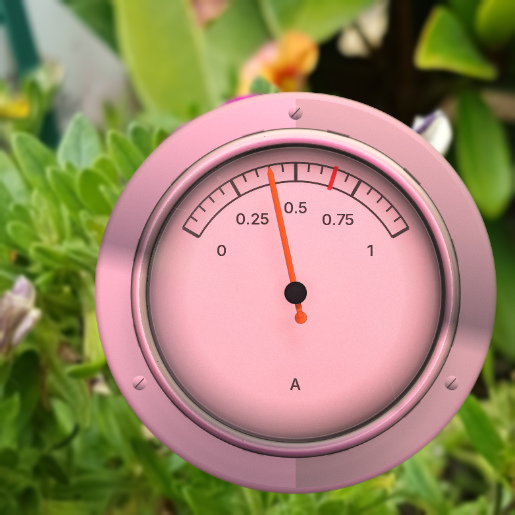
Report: 0.4A
